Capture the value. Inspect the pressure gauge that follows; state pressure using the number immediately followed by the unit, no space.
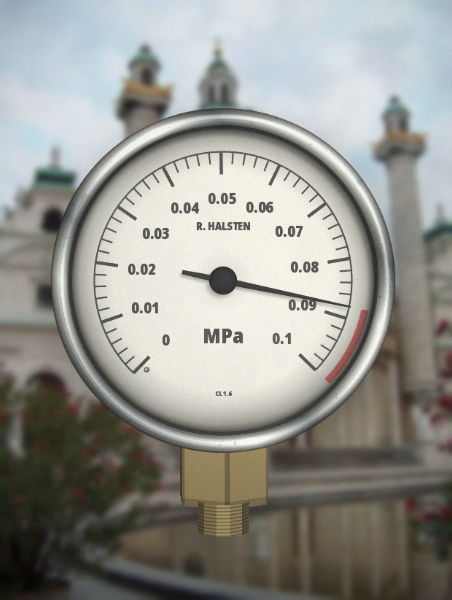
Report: 0.088MPa
